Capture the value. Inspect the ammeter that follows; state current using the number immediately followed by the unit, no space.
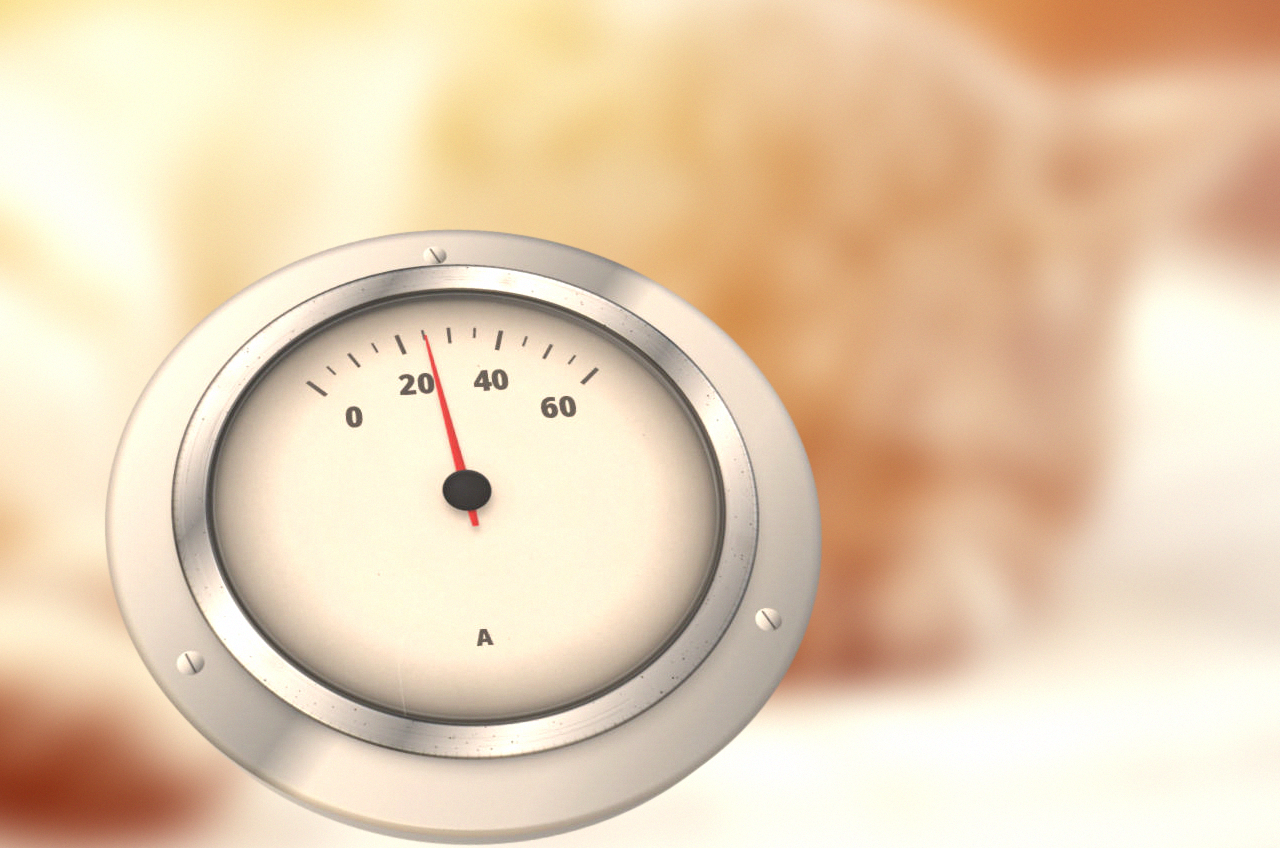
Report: 25A
